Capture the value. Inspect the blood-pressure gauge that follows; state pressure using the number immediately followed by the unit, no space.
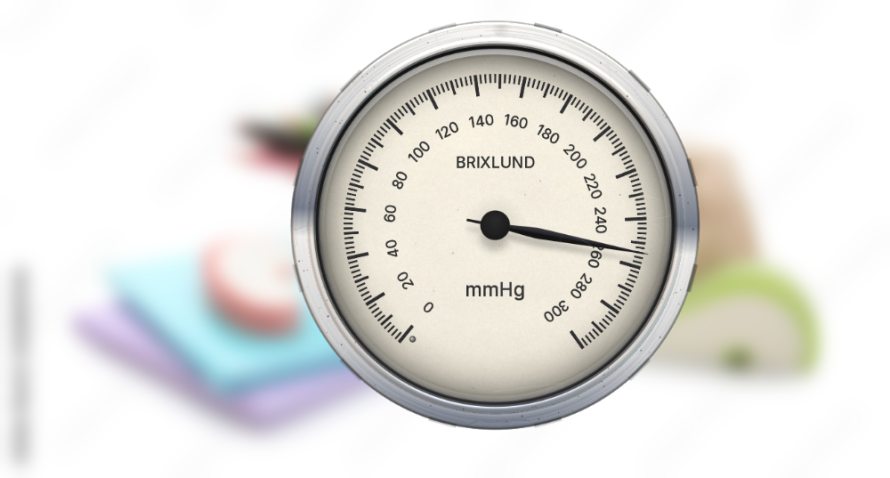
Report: 254mmHg
